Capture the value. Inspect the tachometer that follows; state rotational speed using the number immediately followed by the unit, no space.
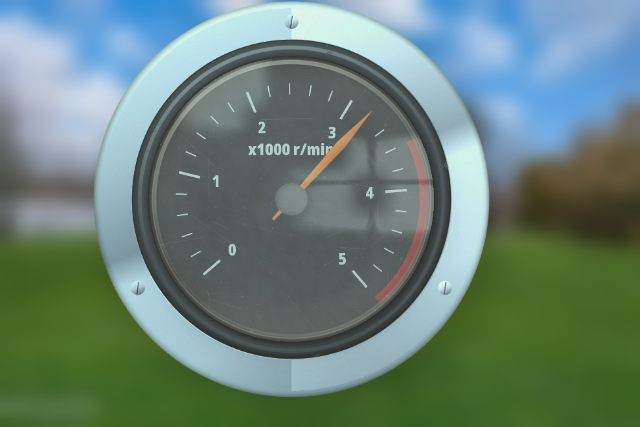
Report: 3200rpm
